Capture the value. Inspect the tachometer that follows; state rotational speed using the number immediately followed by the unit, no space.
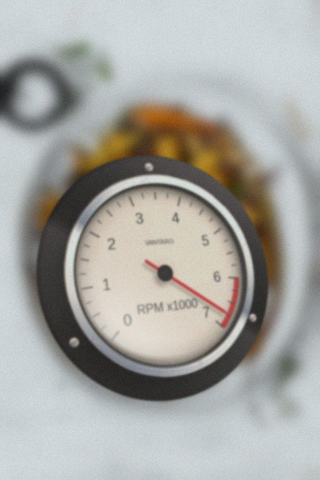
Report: 6750rpm
